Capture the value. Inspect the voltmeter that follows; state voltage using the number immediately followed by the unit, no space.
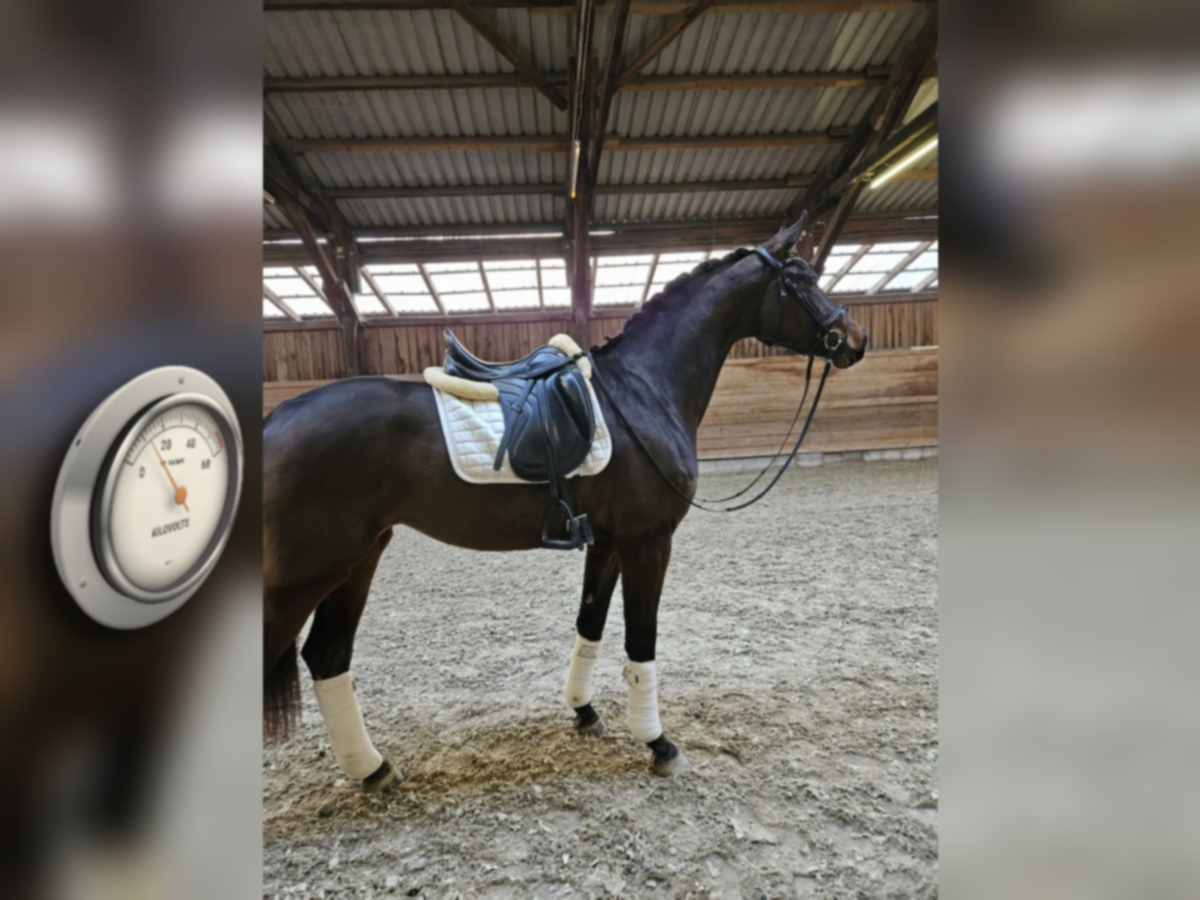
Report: 10kV
